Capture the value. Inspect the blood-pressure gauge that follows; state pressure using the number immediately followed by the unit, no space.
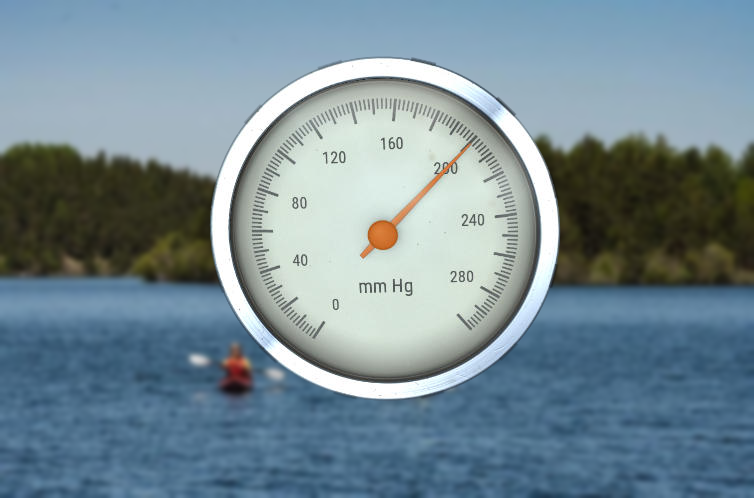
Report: 200mmHg
